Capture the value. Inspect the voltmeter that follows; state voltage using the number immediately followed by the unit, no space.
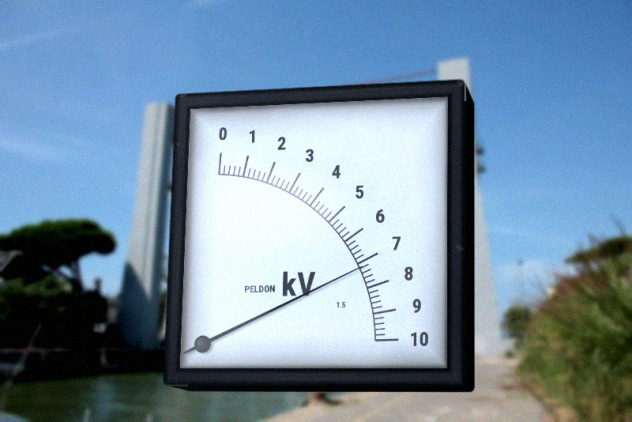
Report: 7.2kV
